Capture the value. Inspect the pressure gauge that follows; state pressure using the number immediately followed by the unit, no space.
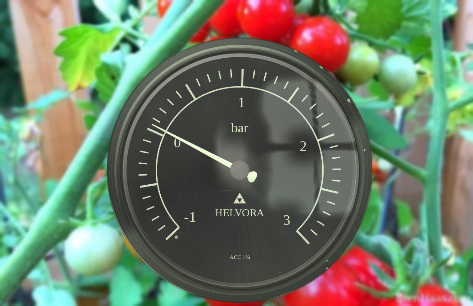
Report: 0.05bar
